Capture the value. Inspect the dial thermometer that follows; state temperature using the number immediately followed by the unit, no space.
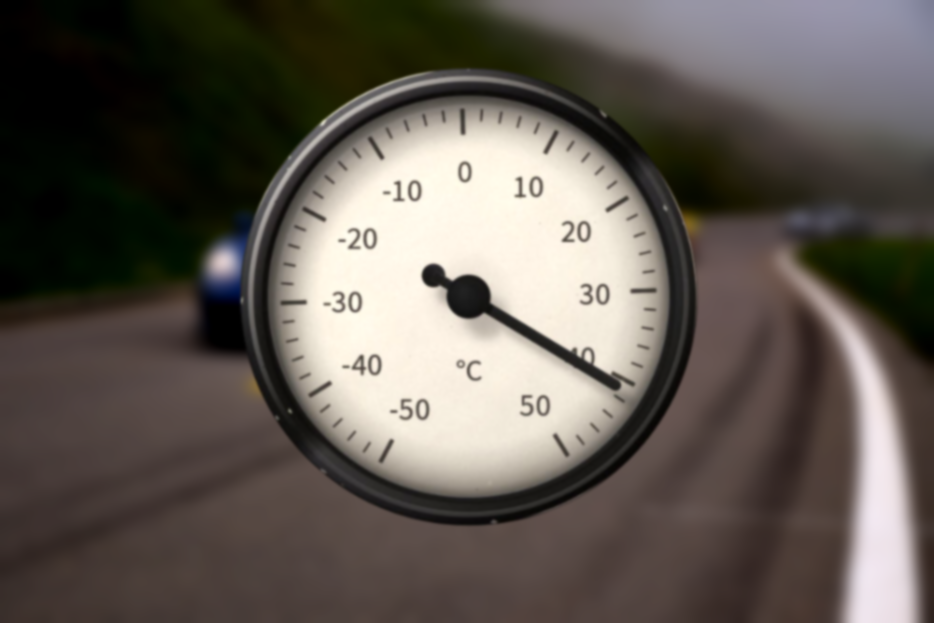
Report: 41°C
